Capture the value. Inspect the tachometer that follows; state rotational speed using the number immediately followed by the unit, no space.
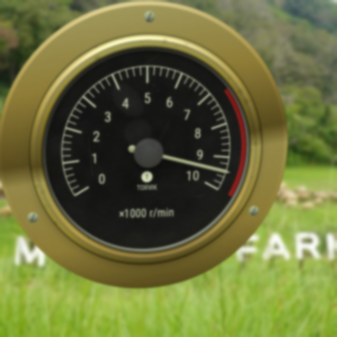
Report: 9400rpm
